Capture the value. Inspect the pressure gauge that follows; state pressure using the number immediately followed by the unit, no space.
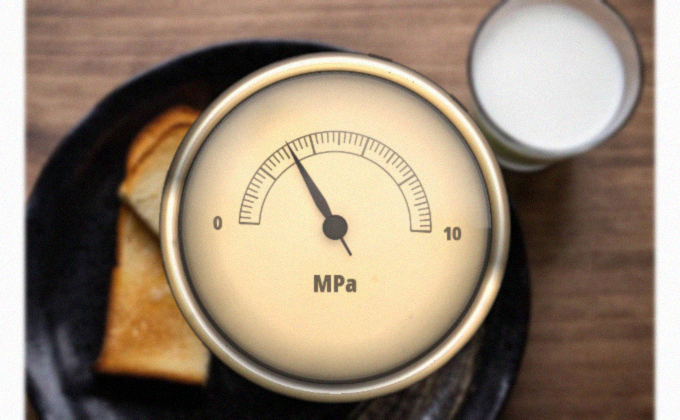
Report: 3.2MPa
